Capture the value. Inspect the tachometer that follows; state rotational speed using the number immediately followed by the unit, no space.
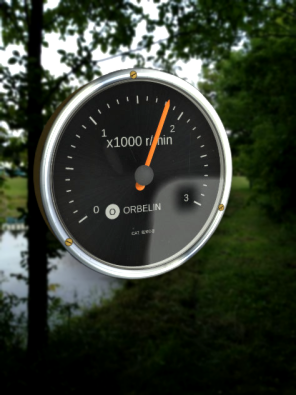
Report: 1800rpm
